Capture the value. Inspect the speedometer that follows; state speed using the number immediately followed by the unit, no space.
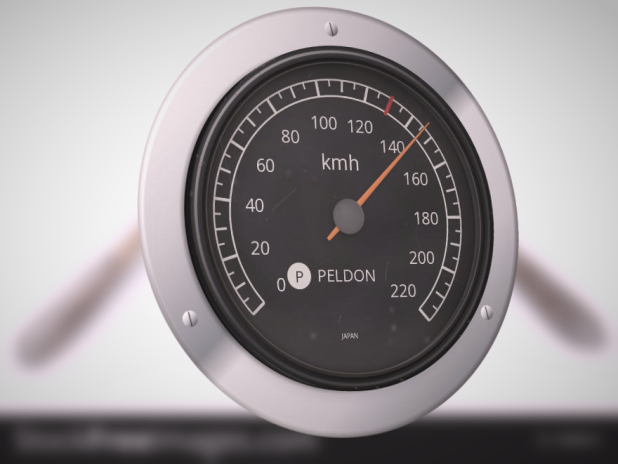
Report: 145km/h
